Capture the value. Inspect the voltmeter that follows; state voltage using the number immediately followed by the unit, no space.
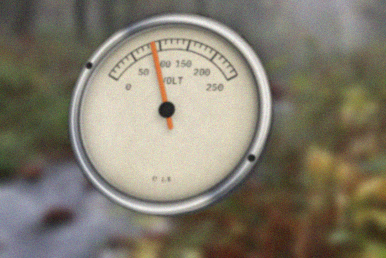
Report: 90V
